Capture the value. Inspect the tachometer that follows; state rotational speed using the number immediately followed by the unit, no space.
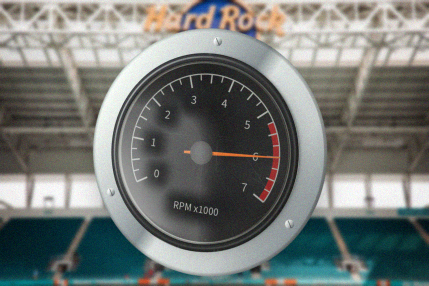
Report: 6000rpm
